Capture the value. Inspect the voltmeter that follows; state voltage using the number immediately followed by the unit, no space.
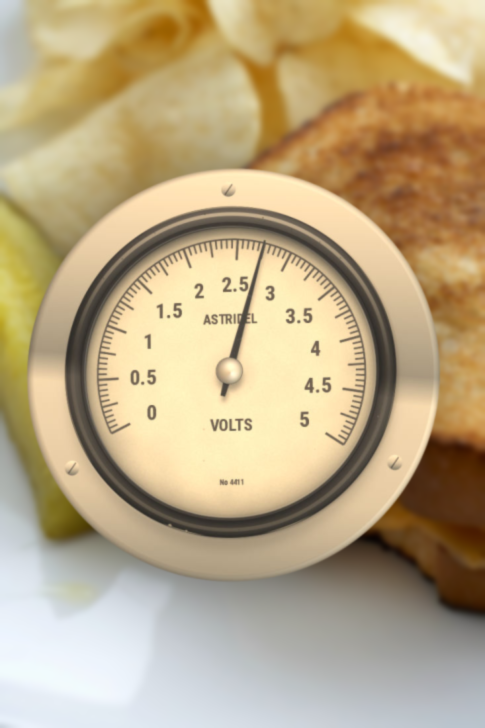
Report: 2.75V
